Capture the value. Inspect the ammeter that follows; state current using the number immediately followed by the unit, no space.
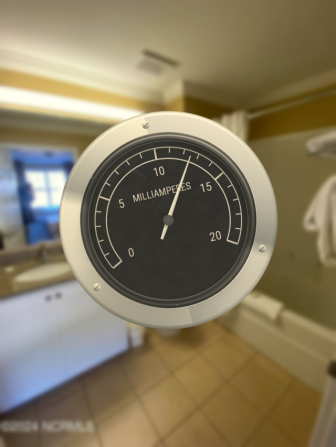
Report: 12.5mA
